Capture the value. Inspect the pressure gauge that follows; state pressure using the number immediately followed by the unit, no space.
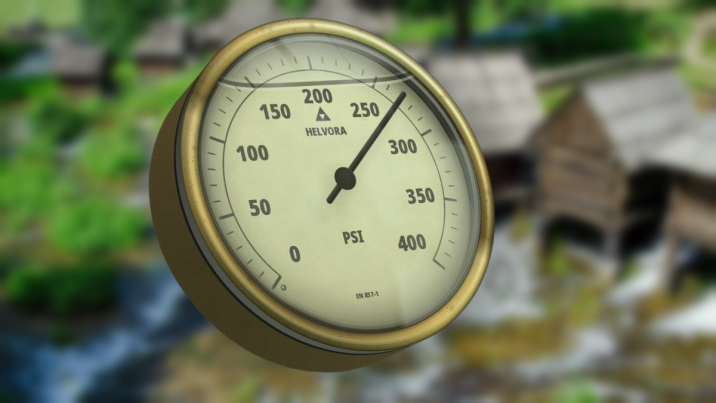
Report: 270psi
